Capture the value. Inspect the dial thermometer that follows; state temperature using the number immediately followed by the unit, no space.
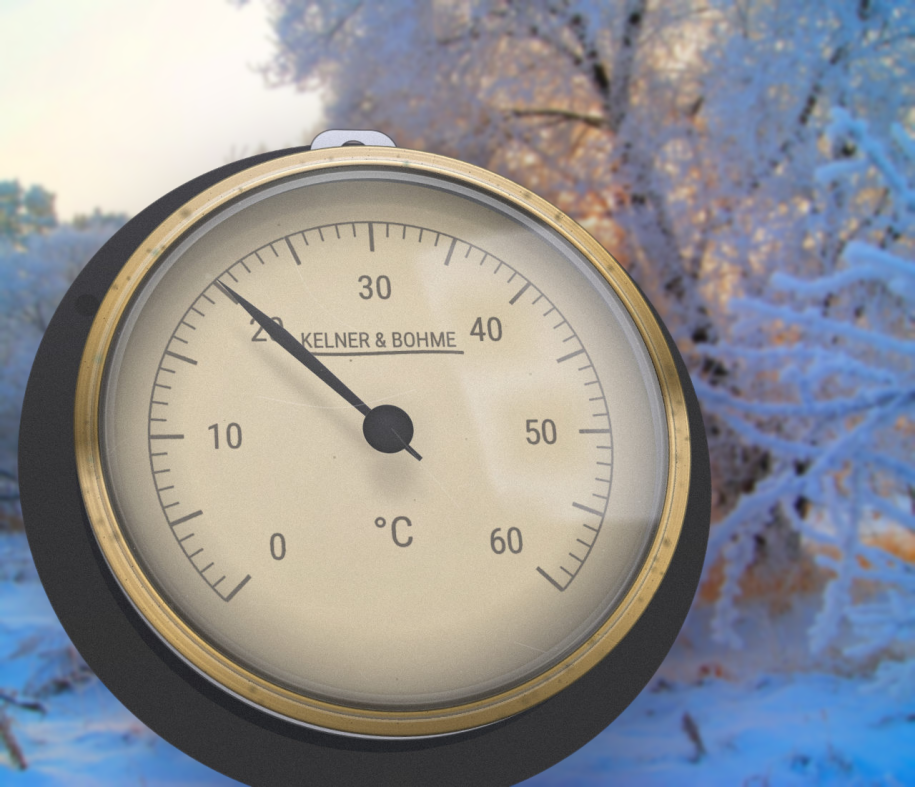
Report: 20°C
